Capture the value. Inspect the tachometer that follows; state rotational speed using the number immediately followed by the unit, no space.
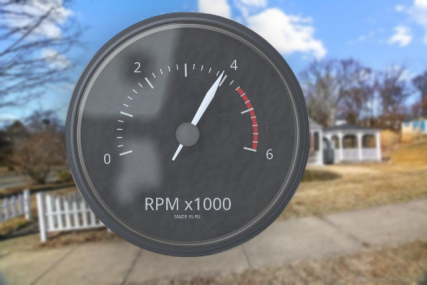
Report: 3900rpm
